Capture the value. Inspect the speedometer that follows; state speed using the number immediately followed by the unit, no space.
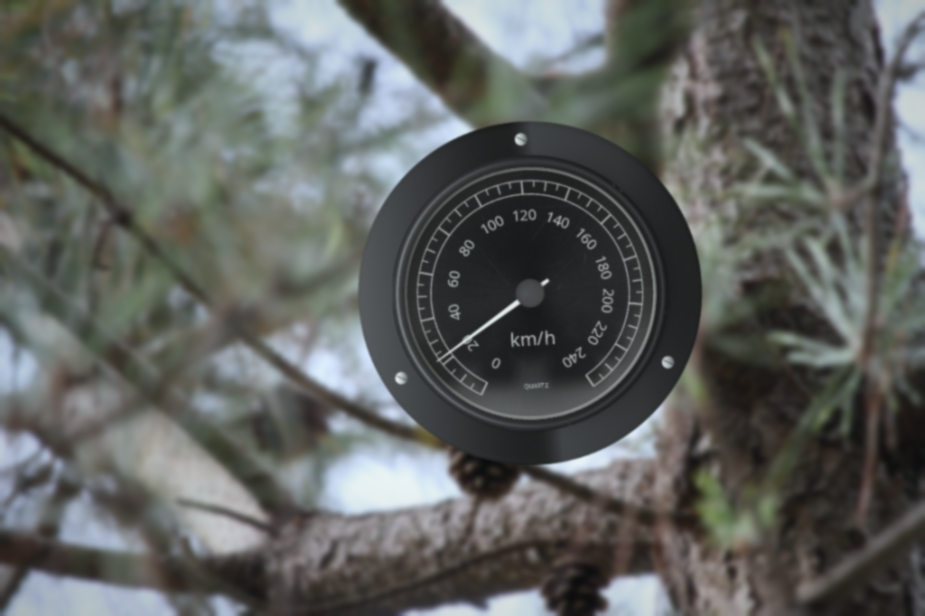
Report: 22.5km/h
